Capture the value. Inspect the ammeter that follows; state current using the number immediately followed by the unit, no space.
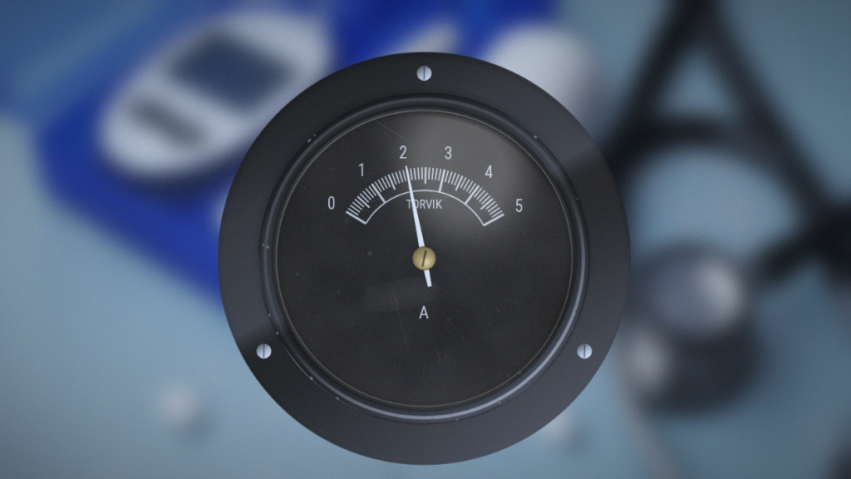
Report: 2A
